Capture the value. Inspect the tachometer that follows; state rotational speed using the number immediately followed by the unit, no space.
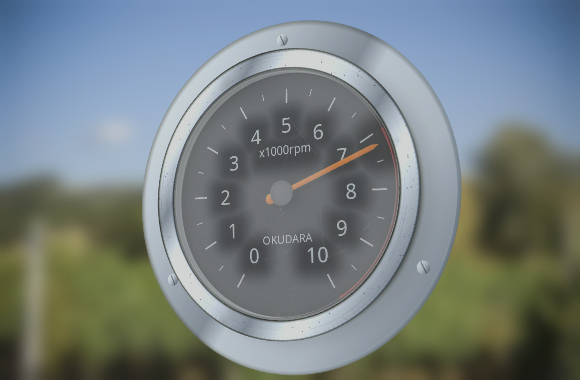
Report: 7250rpm
